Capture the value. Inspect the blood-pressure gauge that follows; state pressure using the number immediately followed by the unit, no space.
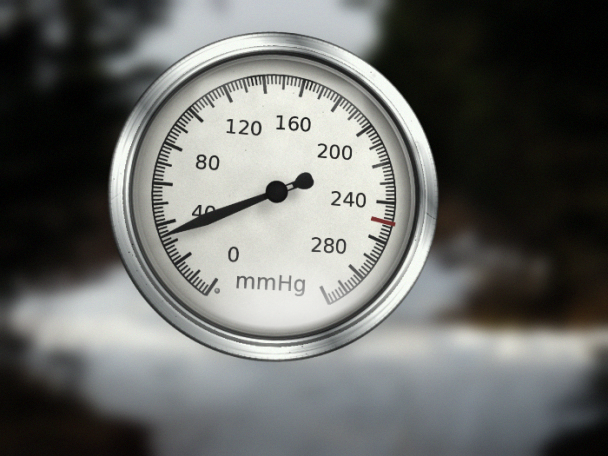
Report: 34mmHg
